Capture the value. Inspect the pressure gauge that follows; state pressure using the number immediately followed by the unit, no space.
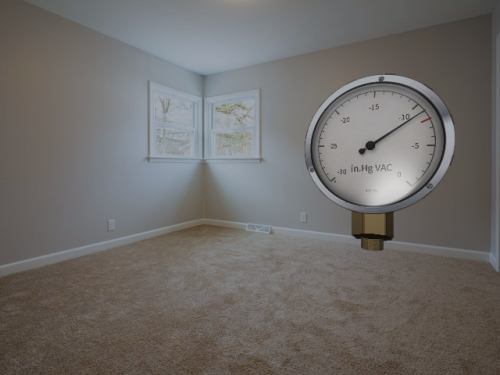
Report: -9inHg
